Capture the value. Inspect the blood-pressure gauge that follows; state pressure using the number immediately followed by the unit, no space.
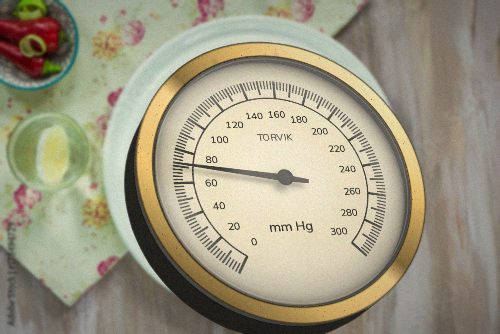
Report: 70mmHg
